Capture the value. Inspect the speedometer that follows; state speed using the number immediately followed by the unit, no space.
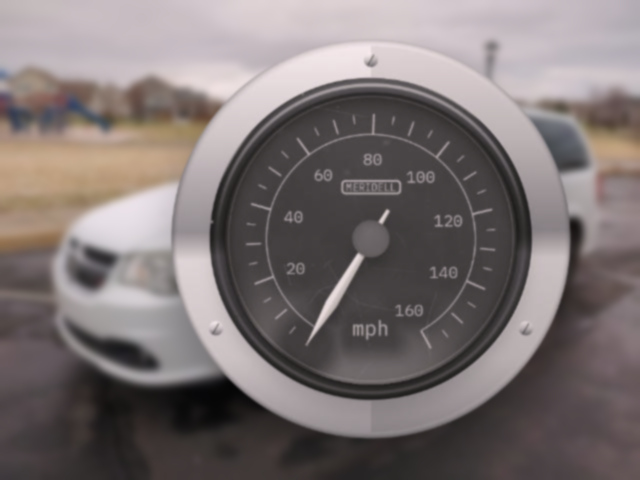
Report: 0mph
